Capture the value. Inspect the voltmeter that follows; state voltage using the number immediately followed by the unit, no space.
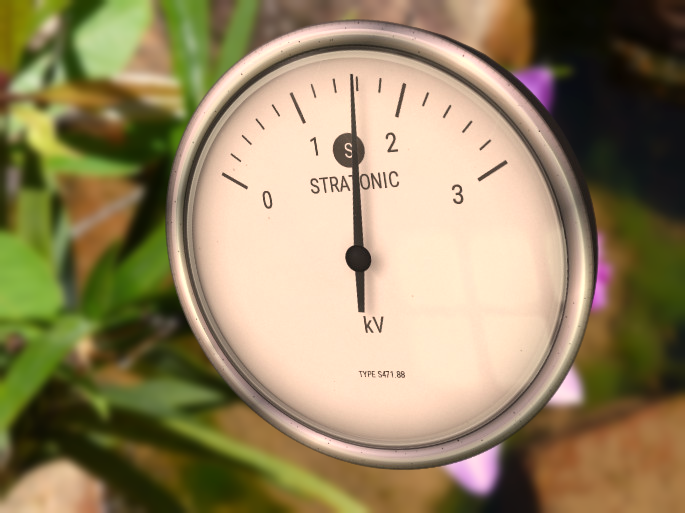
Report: 1.6kV
